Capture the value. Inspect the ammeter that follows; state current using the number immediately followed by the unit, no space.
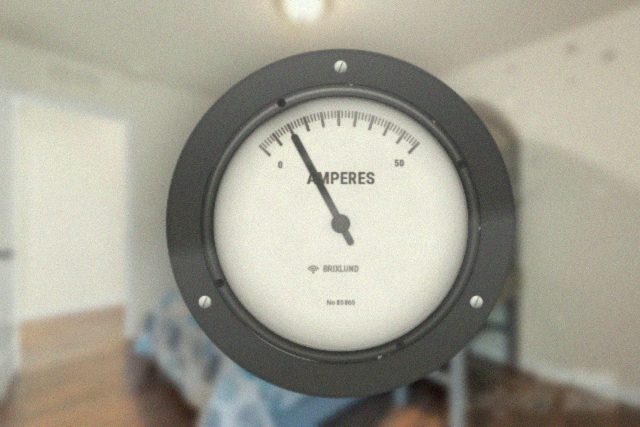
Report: 10A
